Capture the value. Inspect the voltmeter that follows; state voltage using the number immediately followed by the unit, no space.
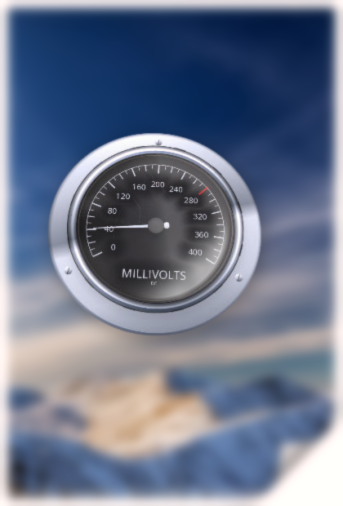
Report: 40mV
